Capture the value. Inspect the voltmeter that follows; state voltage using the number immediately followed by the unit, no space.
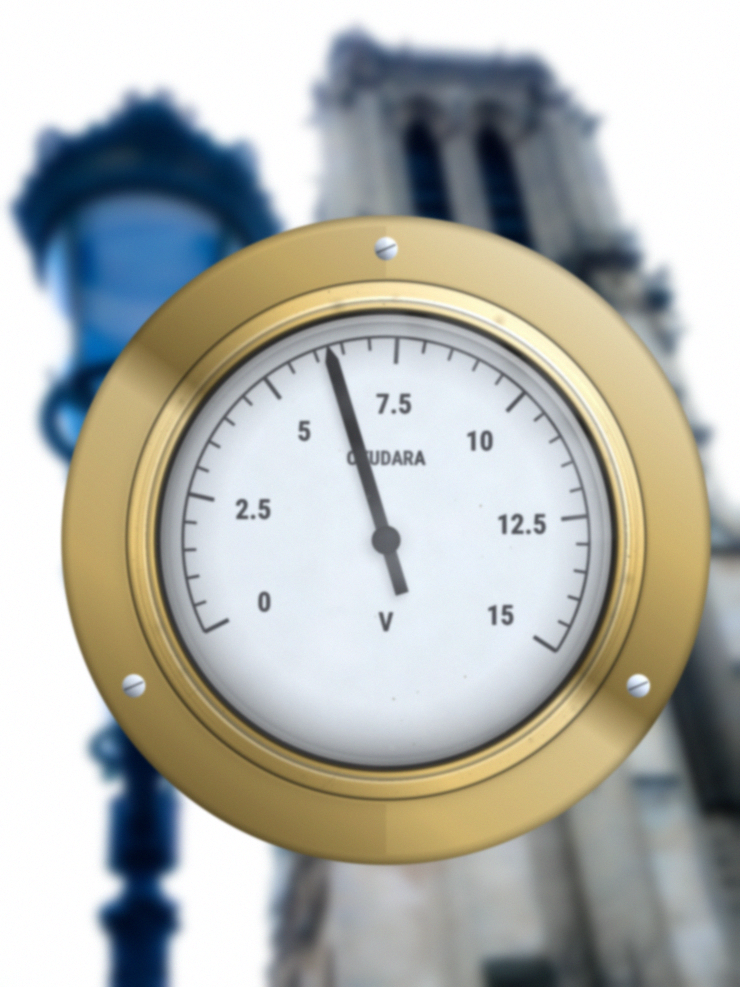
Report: 6.25V
